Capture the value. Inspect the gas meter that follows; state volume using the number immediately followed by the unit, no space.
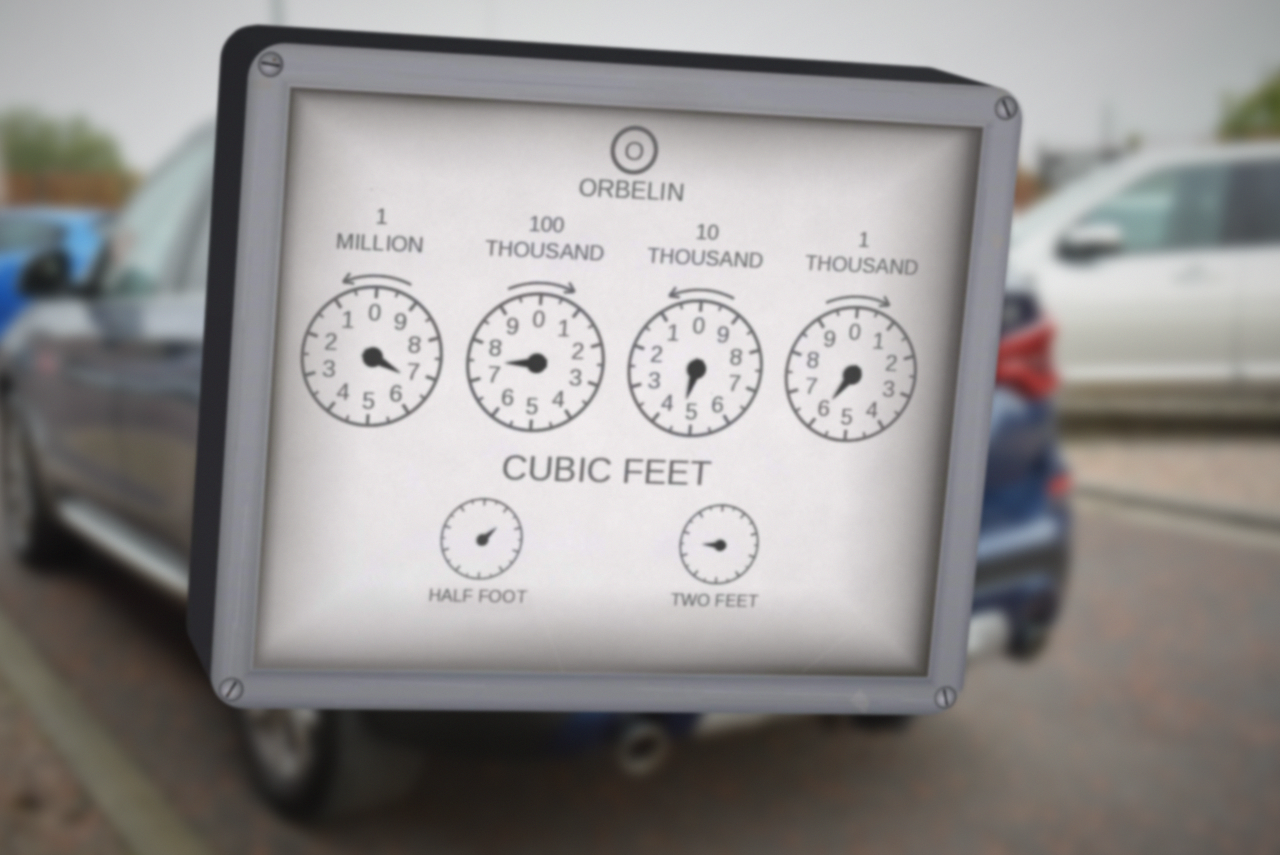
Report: 674600ft³
